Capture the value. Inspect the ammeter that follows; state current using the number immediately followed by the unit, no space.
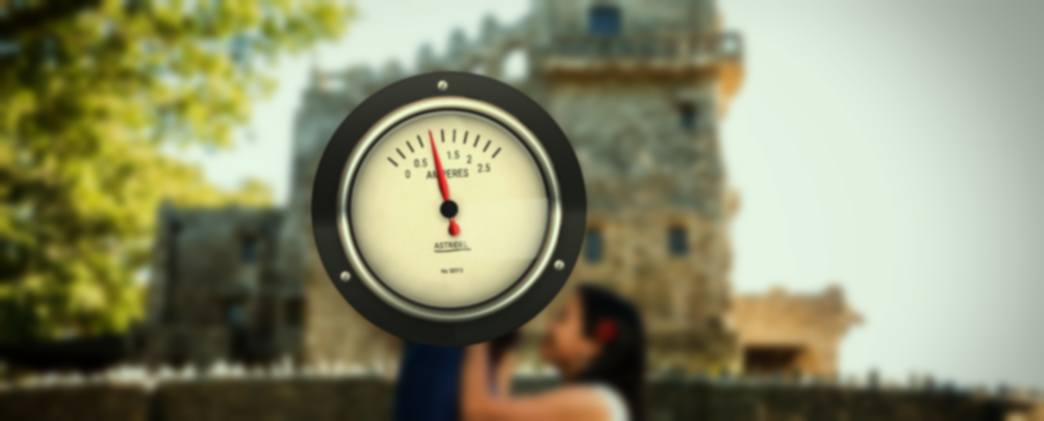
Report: 1A
